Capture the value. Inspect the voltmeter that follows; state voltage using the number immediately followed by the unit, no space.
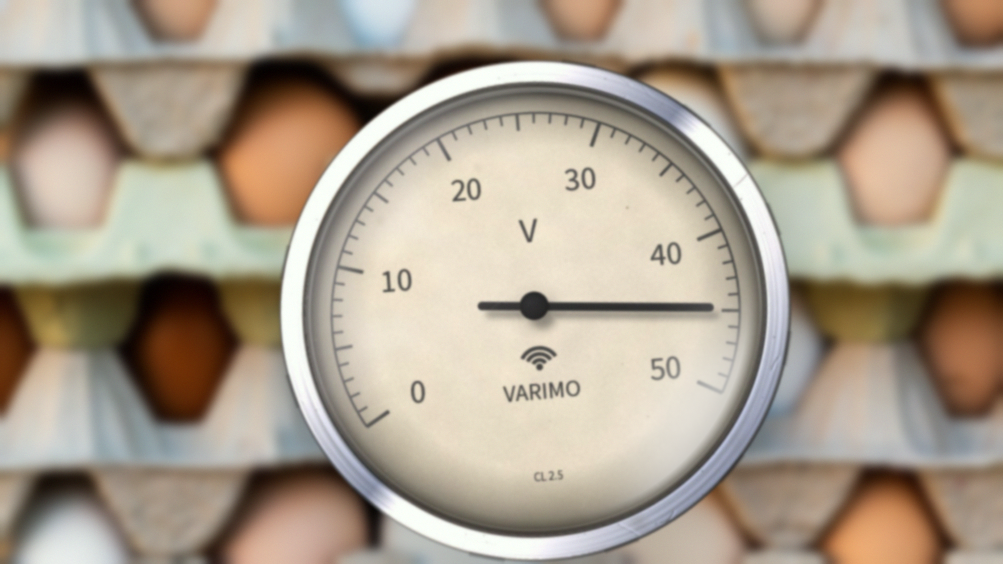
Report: 45V
